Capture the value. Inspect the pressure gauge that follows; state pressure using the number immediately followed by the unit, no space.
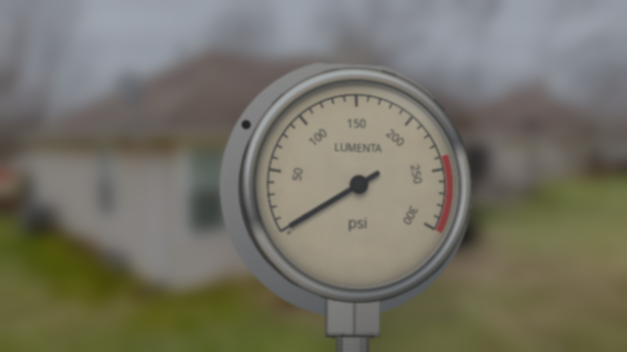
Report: 0psi
